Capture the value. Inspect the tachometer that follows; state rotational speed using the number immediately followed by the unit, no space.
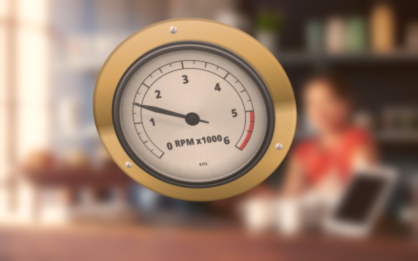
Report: 1500rpm
